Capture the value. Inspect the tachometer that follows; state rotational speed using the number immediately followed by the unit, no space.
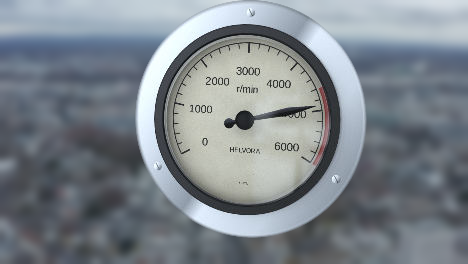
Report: 4900rpm
